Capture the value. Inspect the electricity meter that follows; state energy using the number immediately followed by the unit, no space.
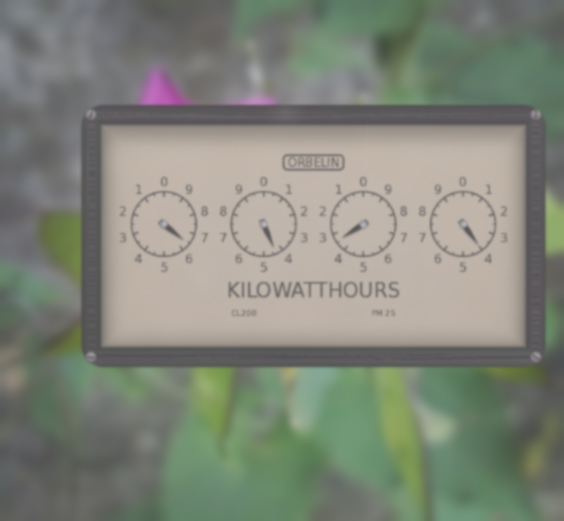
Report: 6434kWh
